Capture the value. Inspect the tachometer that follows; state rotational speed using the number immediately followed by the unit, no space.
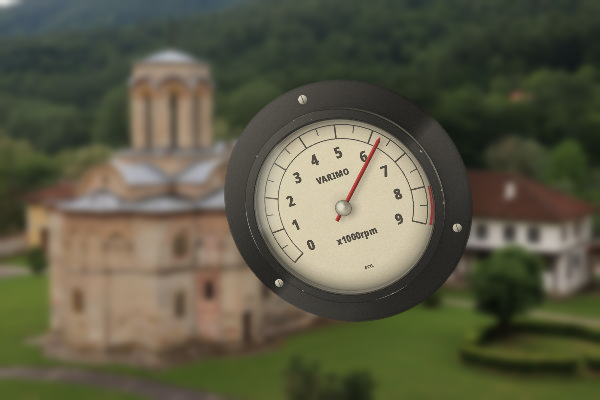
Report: 6250rpm
